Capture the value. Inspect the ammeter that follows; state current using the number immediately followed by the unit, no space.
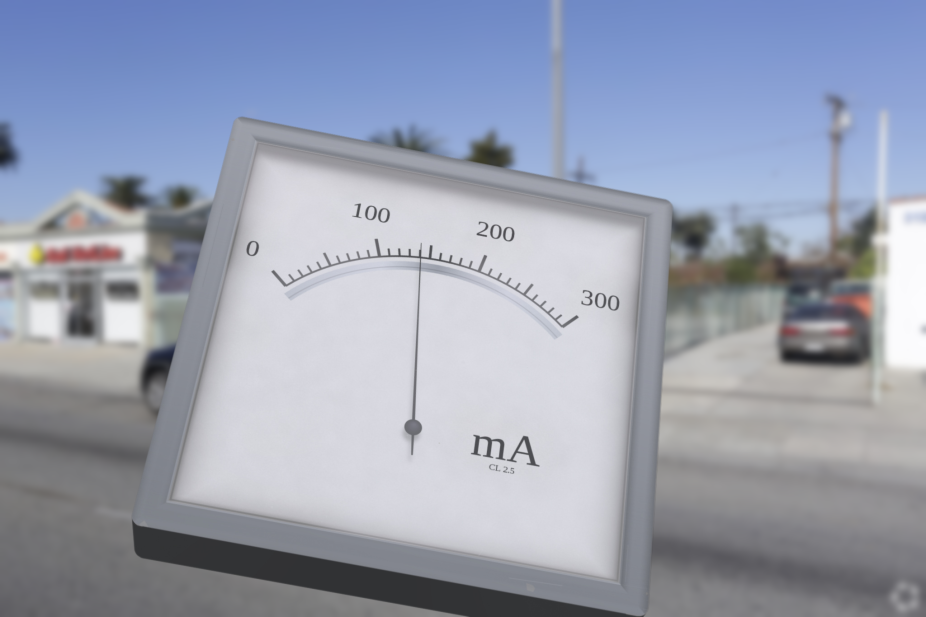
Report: 140mA
